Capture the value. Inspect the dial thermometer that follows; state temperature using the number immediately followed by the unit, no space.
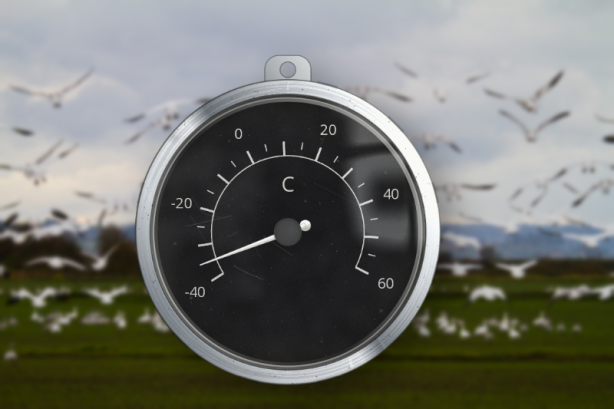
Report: -35°C
